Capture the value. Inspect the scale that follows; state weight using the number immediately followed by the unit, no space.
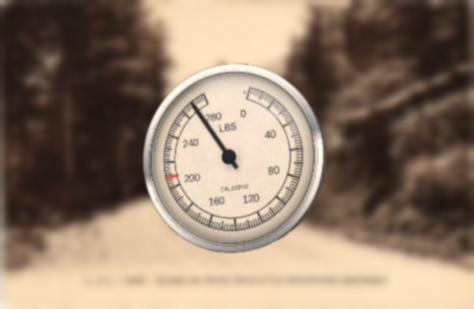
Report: 270lb
